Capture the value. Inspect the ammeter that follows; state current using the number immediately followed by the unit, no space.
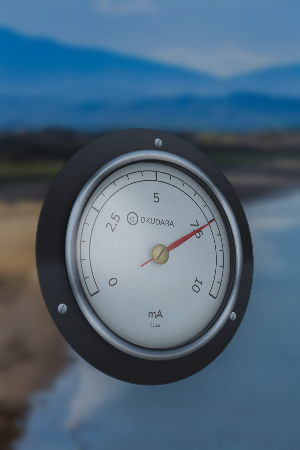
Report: 7.5mA
